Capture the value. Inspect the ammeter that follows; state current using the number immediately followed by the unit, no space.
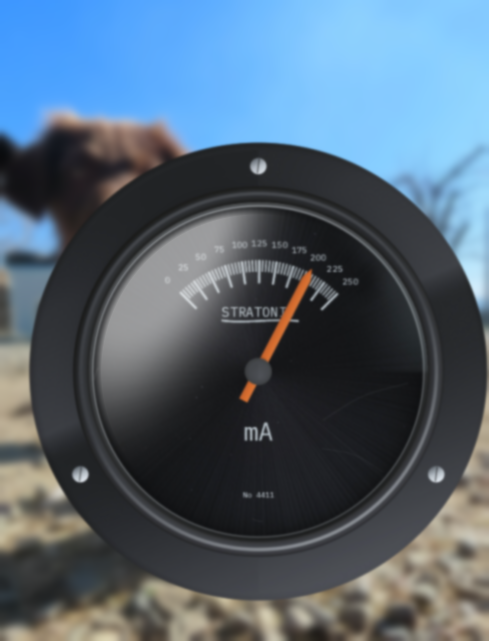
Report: 200mA
